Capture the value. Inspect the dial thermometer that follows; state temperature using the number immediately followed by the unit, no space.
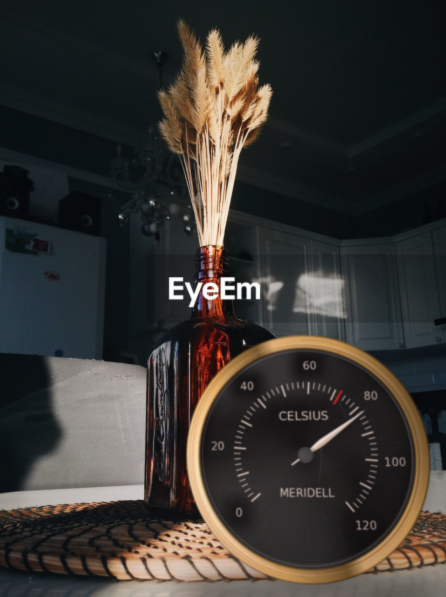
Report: 82°C
